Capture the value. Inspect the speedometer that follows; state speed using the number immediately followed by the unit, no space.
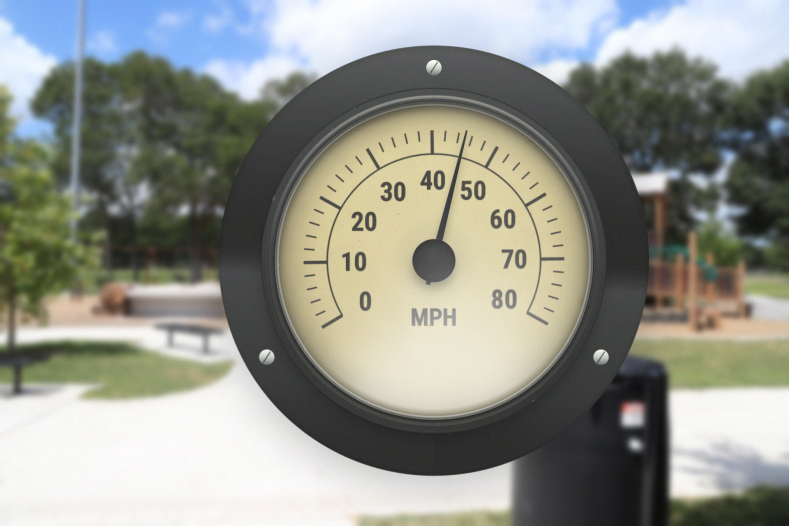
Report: 45mph
